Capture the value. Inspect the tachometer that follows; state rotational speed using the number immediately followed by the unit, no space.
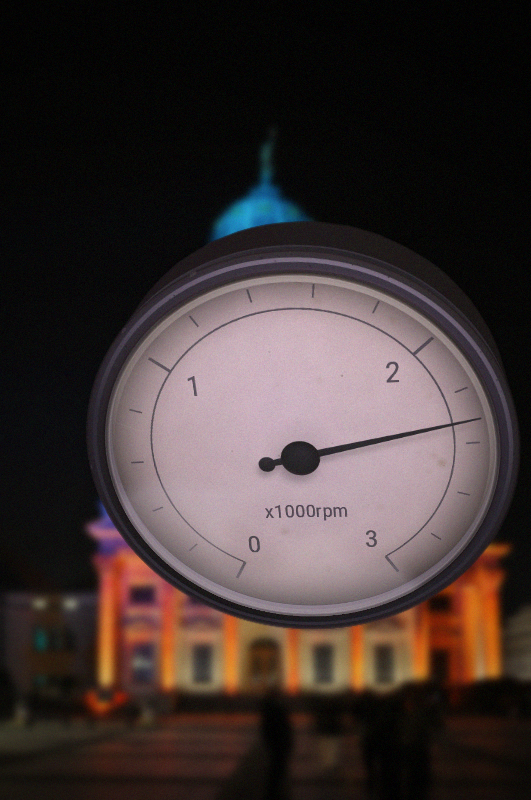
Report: 2300rpm
